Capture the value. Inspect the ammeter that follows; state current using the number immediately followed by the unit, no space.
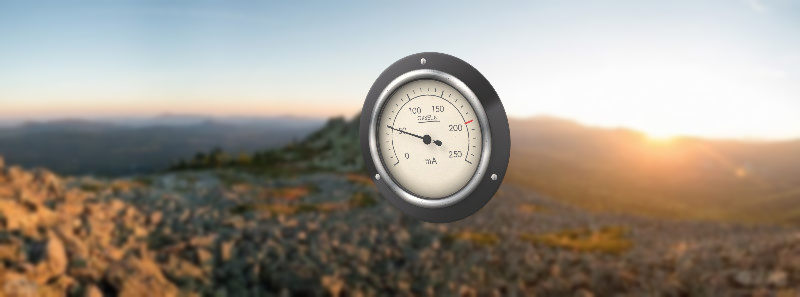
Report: 50mA
